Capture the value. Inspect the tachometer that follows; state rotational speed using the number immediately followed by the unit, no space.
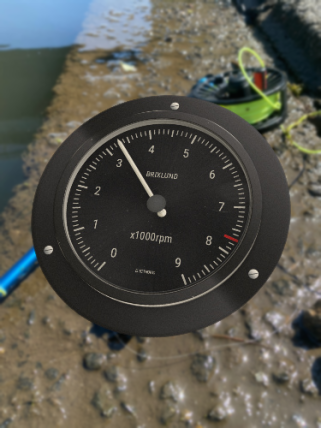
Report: 3300rpm
